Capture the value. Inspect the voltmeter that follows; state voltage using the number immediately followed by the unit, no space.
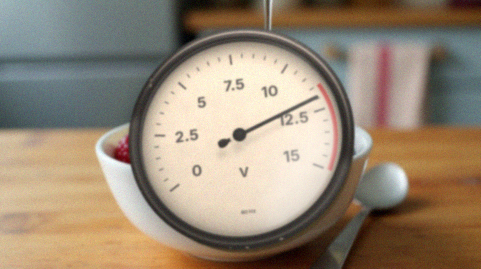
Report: 12V
